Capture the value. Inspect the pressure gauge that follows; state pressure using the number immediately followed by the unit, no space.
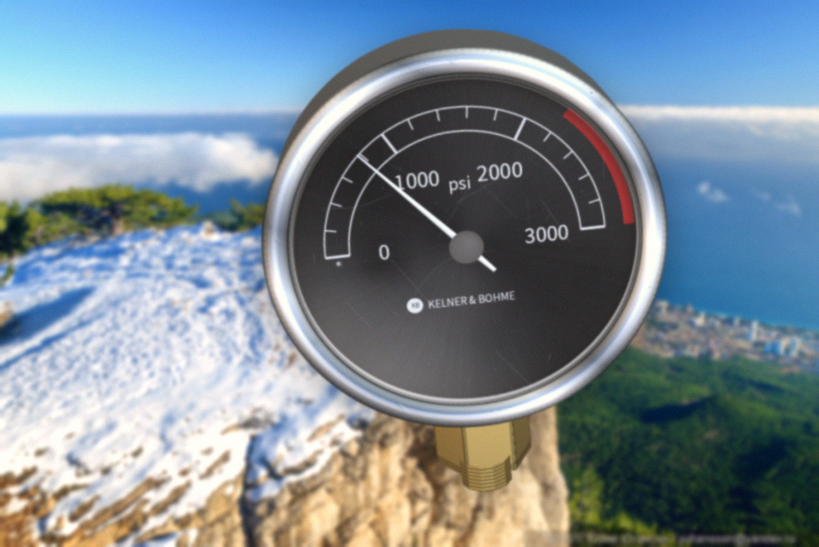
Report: 800psi
